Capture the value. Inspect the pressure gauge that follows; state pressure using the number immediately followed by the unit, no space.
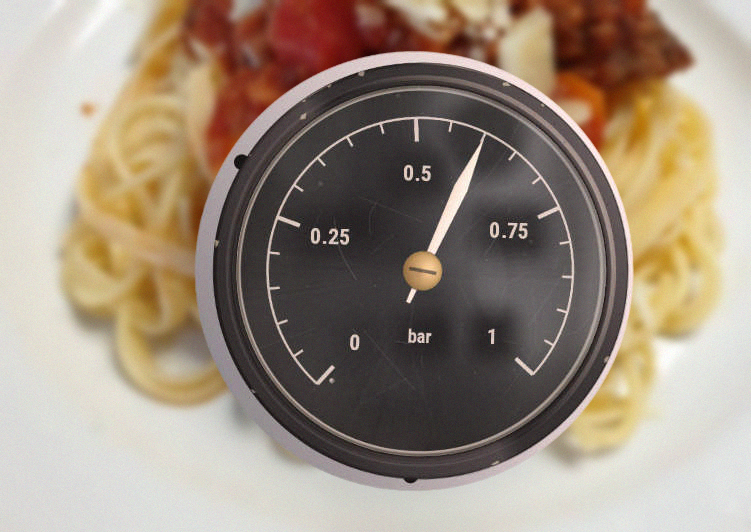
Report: 0.6bar
